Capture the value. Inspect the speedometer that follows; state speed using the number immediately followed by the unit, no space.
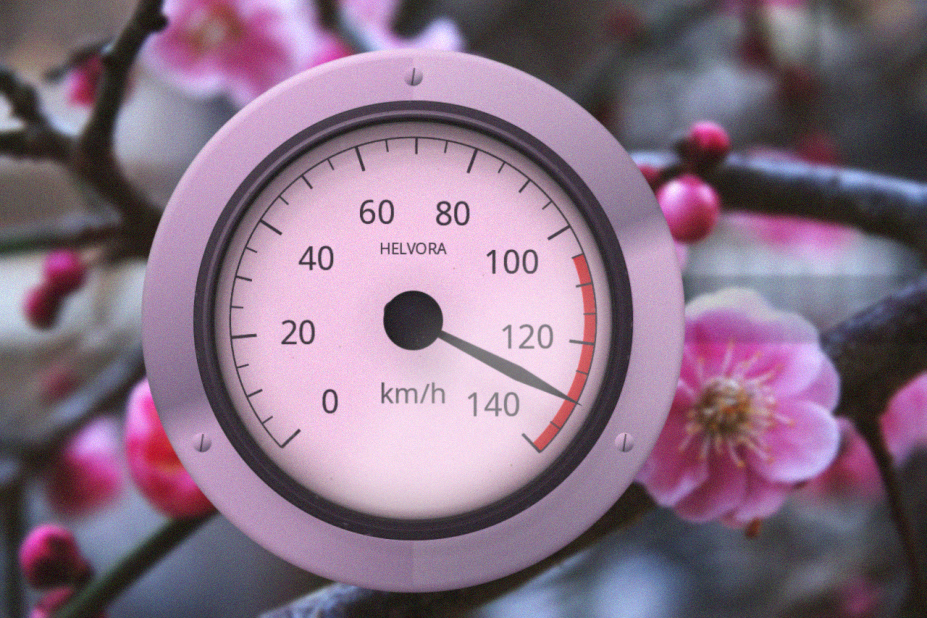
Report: 130km/h
